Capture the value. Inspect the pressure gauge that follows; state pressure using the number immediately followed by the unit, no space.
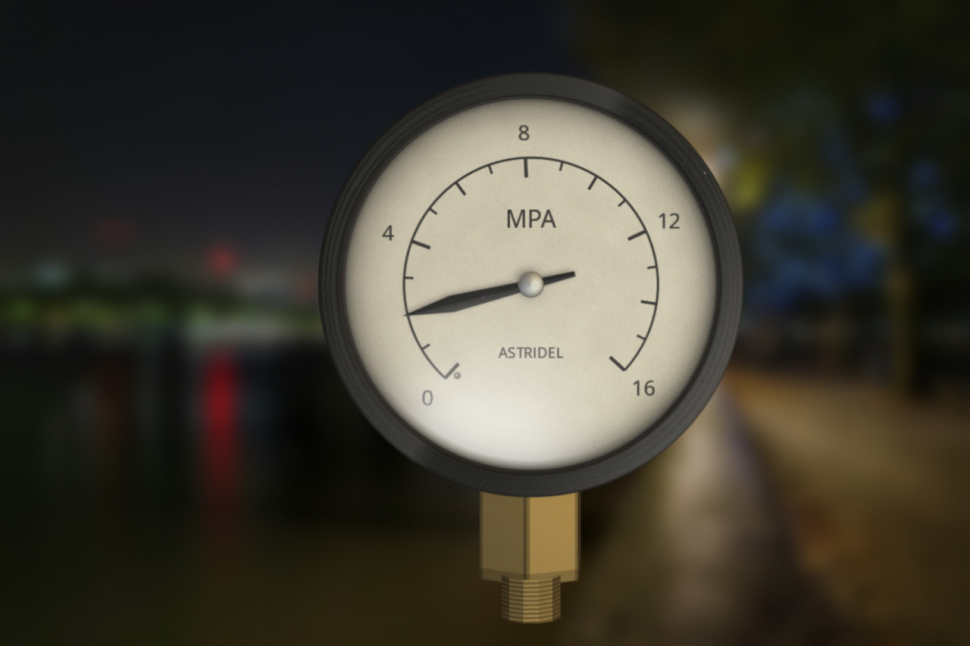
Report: 2MPa
